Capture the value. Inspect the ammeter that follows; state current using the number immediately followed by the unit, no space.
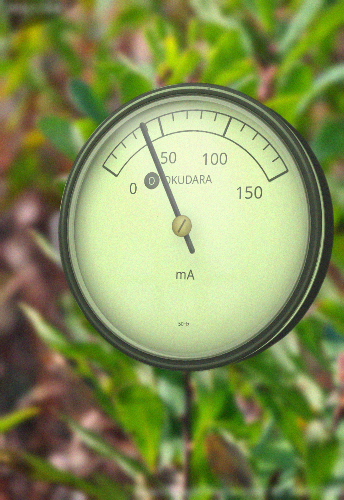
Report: 40mA
